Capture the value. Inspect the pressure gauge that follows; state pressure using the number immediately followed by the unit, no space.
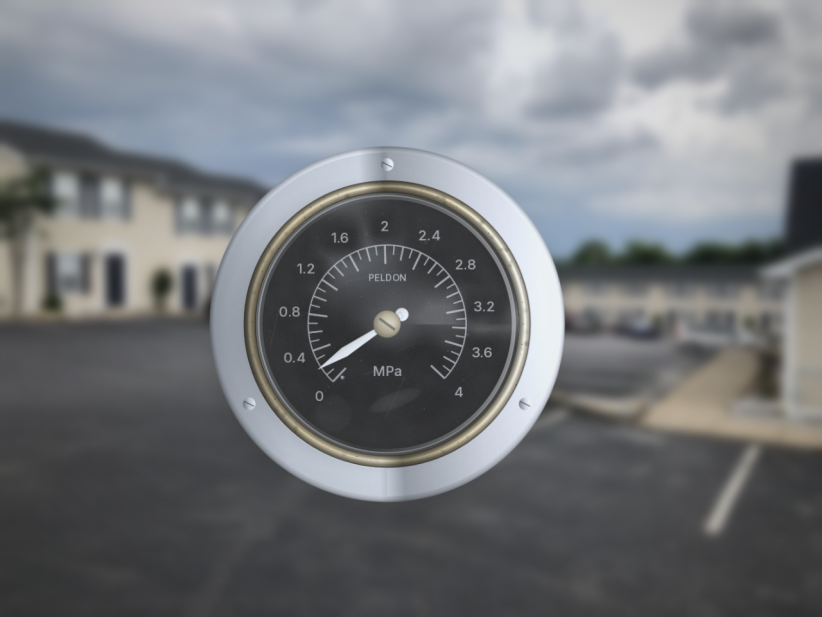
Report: 0.2MPa
